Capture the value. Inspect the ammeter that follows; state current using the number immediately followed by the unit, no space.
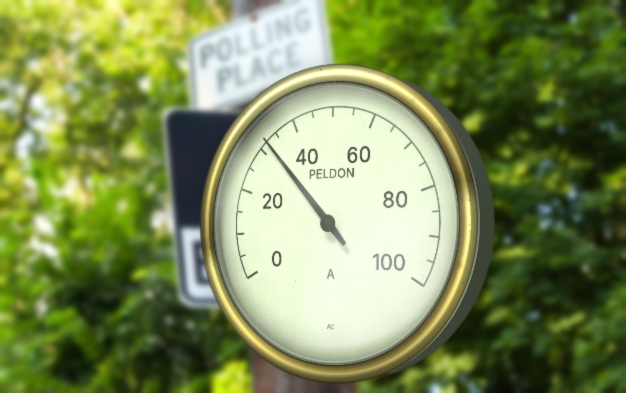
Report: 32.5A
